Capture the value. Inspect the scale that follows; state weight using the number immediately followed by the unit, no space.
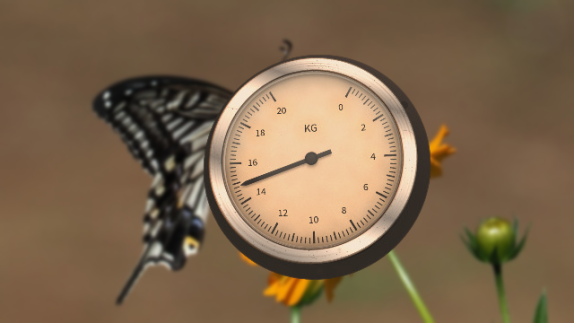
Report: 14.8kg
